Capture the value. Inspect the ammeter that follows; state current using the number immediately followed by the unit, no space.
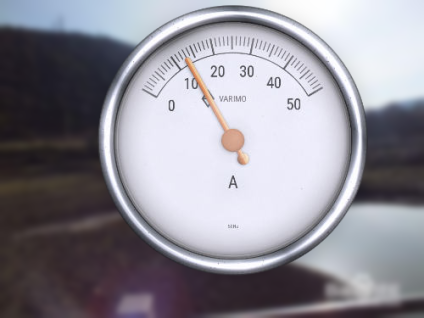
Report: 13A
